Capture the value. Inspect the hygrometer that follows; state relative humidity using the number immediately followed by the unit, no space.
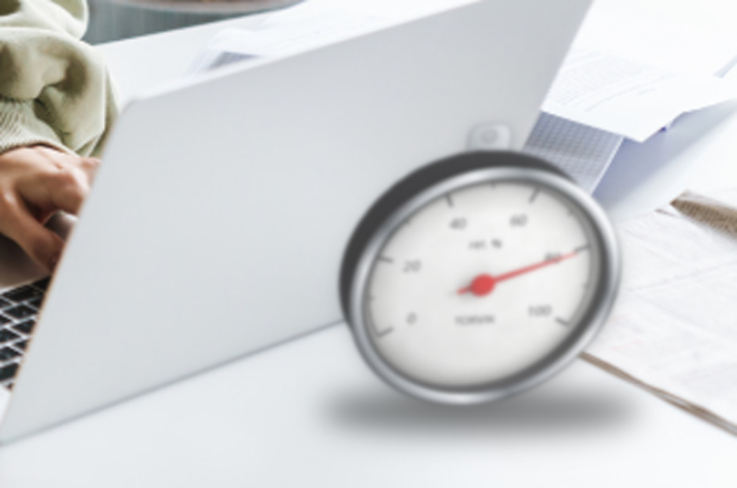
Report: 80%
